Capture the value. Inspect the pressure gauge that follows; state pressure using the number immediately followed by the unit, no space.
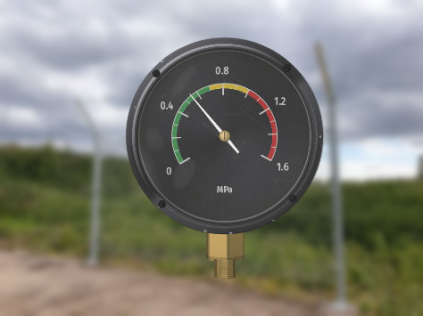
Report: 0.55MPa
